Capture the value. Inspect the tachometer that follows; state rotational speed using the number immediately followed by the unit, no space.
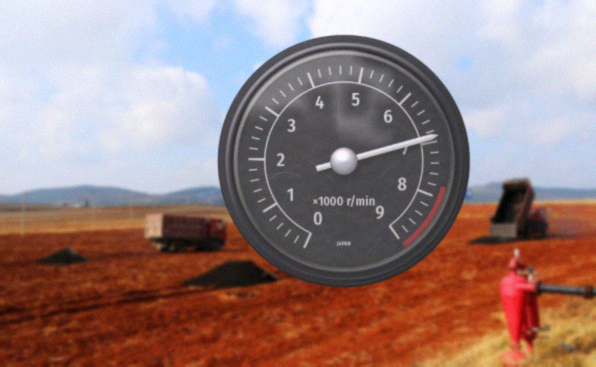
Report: 6900rpm
